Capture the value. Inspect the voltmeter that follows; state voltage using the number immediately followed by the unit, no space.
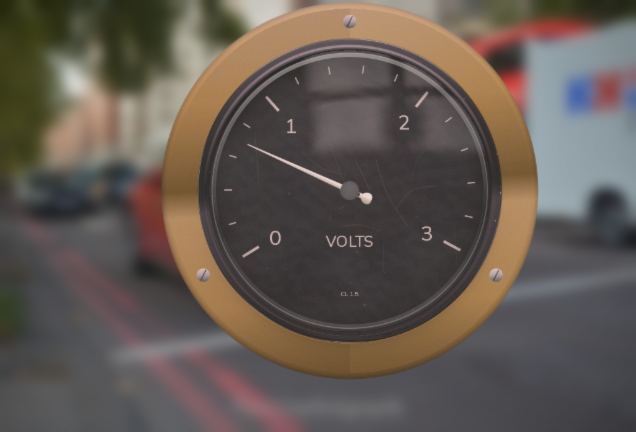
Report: 0.7V
